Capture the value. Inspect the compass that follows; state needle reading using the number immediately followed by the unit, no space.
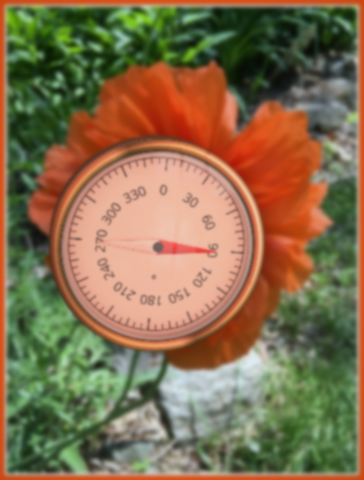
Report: 90°
